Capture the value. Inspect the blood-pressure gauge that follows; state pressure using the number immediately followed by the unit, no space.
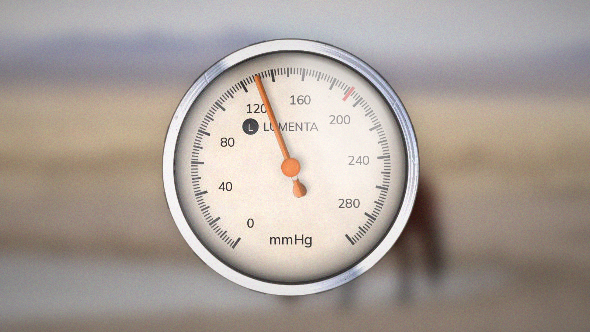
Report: 130mmHg
